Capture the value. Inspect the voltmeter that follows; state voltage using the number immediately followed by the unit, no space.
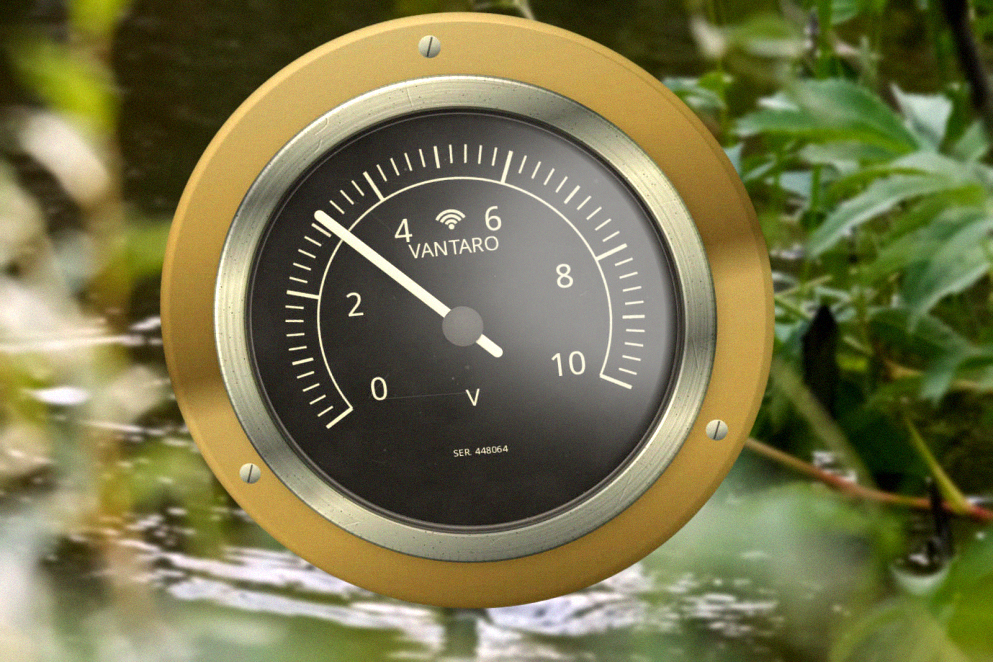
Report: 3.2V
